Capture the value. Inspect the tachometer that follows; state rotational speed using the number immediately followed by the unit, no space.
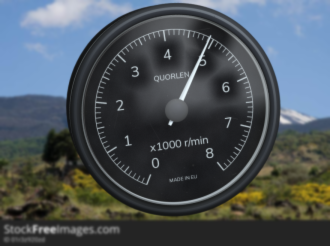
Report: 4900rpm
